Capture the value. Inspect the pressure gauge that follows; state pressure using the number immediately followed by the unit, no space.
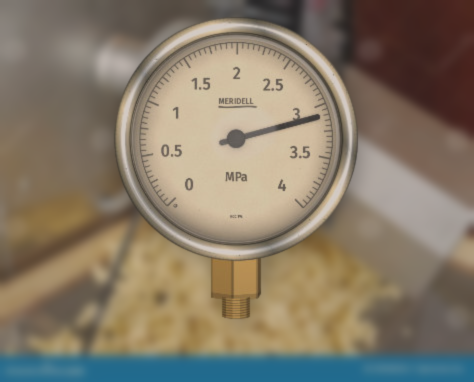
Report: 3.1MPa
